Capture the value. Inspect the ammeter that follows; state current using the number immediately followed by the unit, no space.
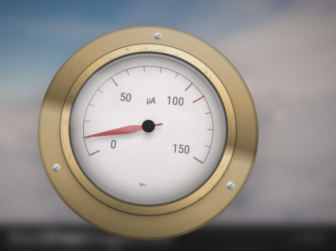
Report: 10µA
